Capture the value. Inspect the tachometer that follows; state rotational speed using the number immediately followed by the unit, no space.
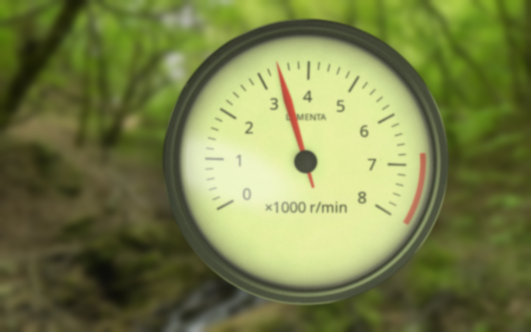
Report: 3400rpm
